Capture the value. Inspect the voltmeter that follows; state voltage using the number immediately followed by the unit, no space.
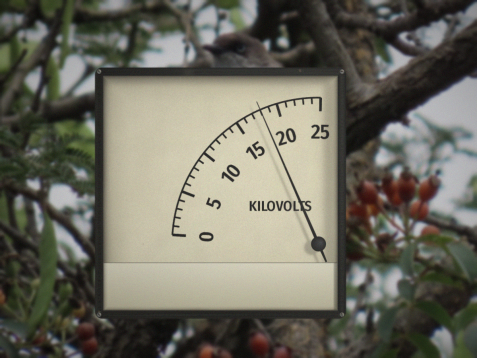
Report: 18kV
